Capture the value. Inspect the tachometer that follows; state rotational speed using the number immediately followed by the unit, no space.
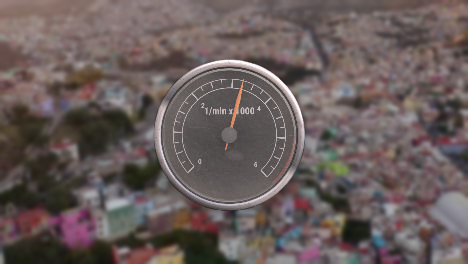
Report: 3250rpm
